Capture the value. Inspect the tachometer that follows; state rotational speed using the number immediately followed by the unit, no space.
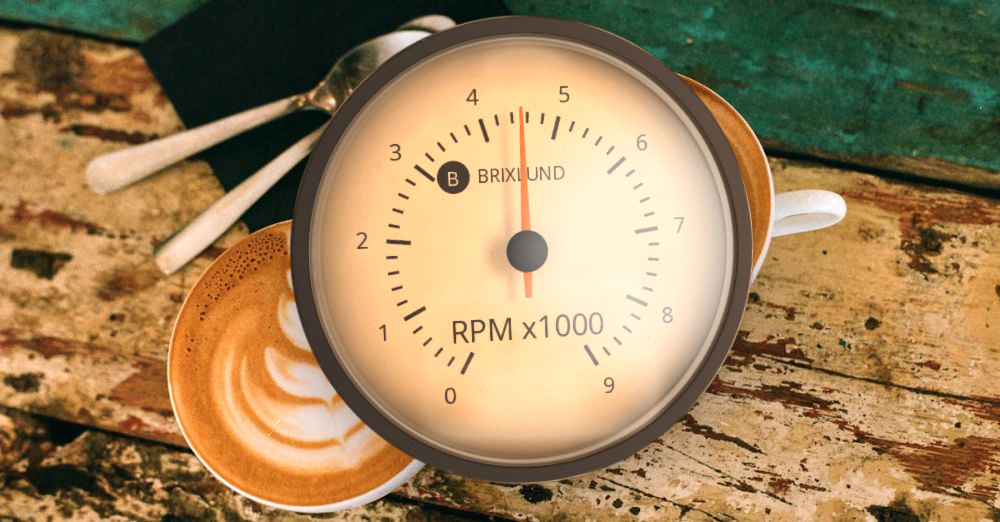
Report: 4500rpm
